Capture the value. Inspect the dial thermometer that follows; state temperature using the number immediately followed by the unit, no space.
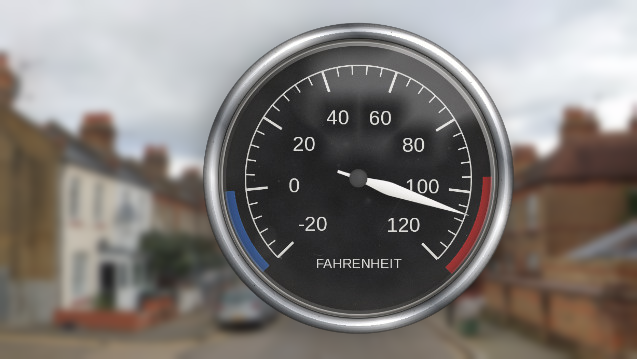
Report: 106°F
